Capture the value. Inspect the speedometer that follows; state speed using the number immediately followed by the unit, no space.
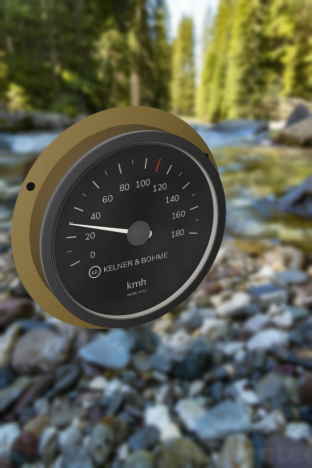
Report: 30km/h
